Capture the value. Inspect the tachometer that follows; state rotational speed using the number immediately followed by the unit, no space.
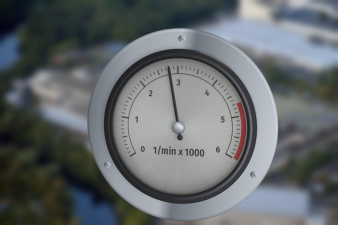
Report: 2800rpm
